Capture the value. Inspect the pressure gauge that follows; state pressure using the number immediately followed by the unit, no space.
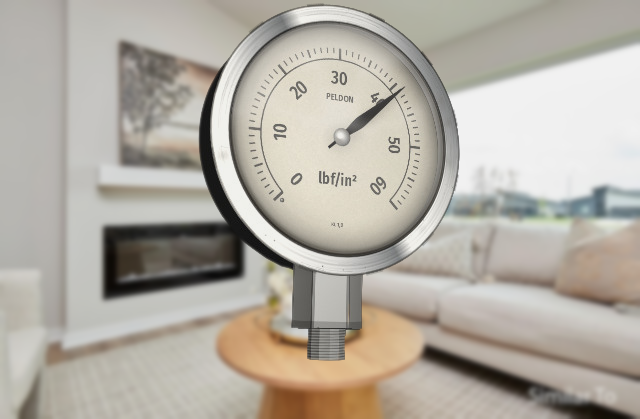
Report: 41psi
